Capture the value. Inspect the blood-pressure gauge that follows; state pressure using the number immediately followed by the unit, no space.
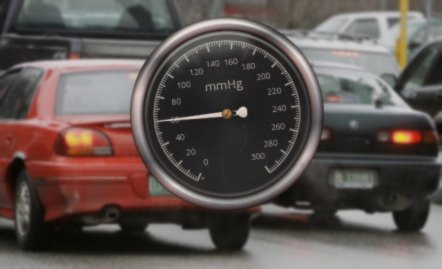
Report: 60mmHg
